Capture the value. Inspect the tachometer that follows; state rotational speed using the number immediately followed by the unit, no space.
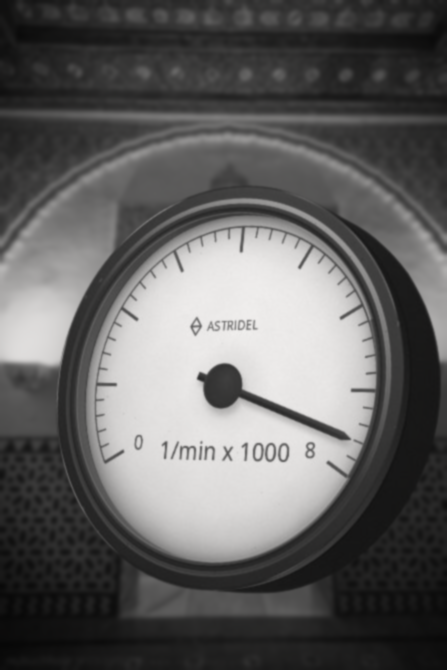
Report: 7600rpm
